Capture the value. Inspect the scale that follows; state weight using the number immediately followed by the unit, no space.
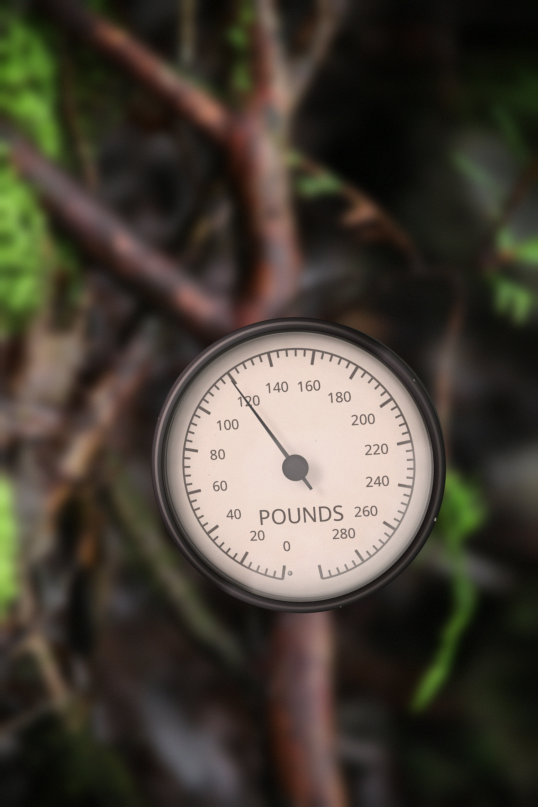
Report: 120lb
